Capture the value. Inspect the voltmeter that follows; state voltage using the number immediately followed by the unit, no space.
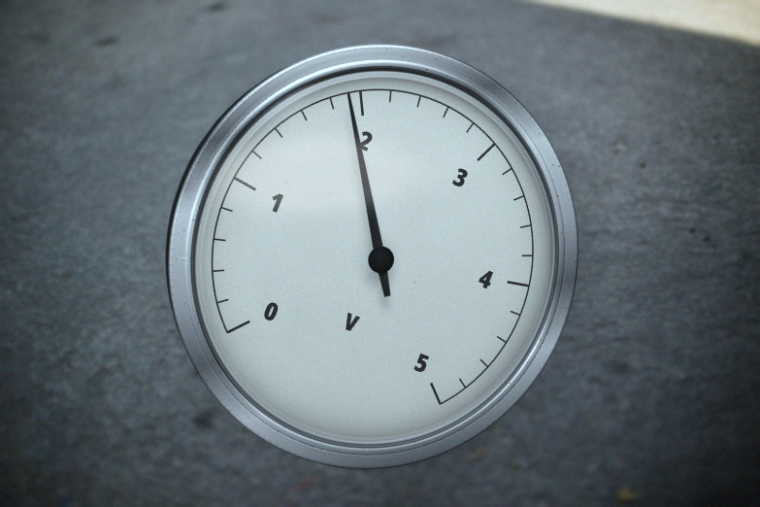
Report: 1.9V
